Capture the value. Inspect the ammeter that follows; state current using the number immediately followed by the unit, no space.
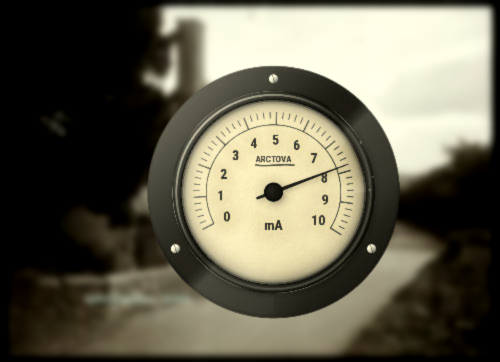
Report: 7.8mA
